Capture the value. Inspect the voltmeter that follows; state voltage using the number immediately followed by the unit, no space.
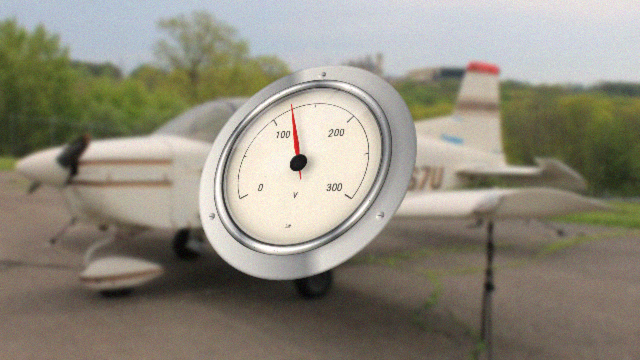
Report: 125V
